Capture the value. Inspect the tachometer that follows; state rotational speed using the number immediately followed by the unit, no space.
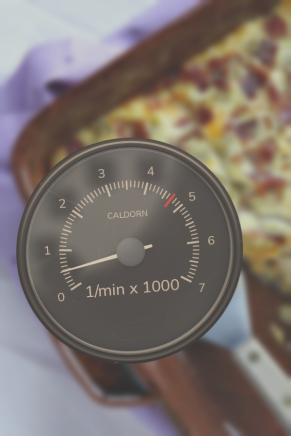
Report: 500rpm
